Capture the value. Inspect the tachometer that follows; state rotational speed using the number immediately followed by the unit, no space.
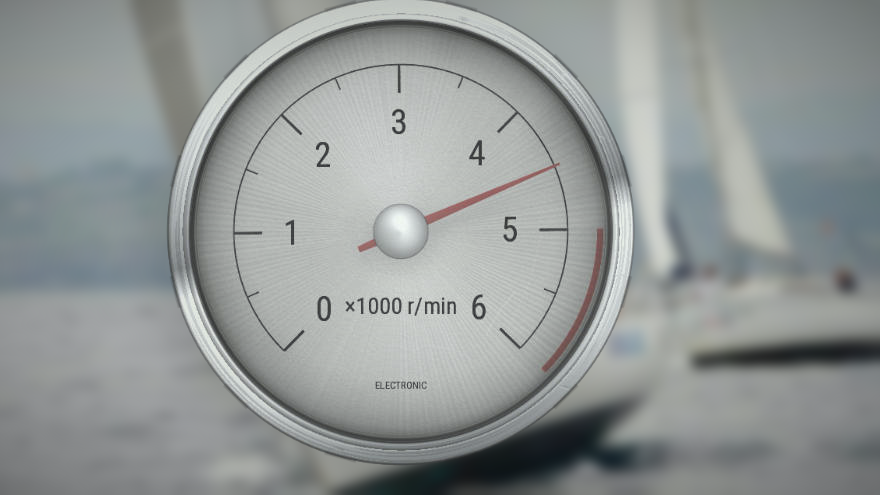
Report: 4500rpm
